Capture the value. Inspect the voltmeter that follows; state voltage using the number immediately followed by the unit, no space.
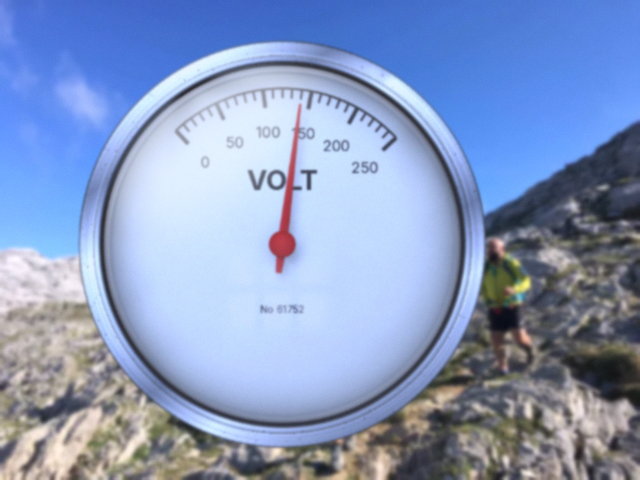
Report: 140V
